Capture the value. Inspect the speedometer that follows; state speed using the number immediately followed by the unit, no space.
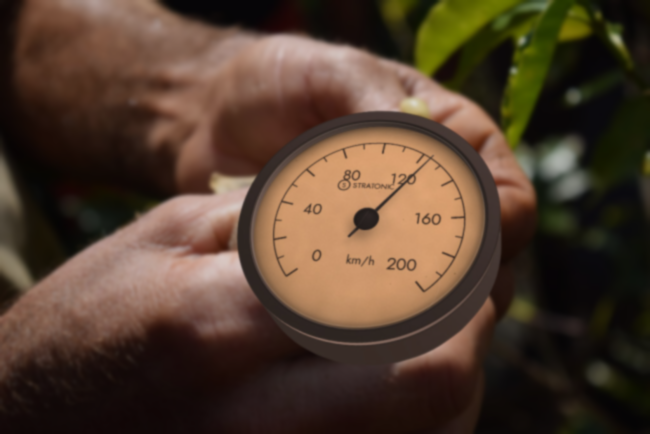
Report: 125km/h
